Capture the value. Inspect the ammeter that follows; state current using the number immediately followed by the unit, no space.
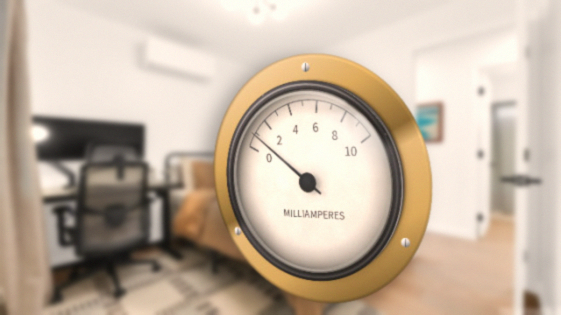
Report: 1mA
